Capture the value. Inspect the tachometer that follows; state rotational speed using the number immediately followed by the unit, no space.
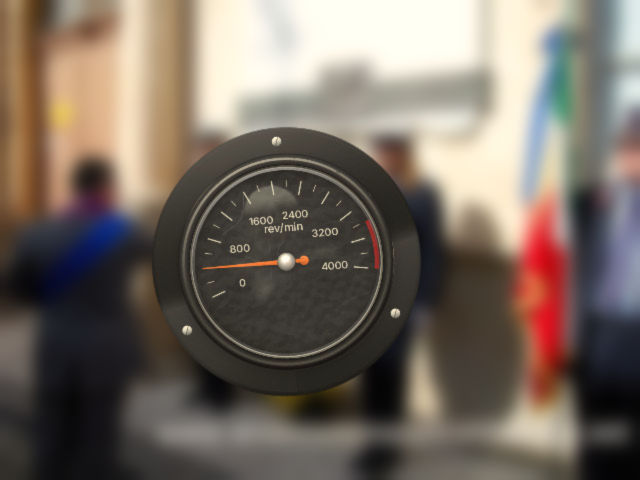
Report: 400rpm
